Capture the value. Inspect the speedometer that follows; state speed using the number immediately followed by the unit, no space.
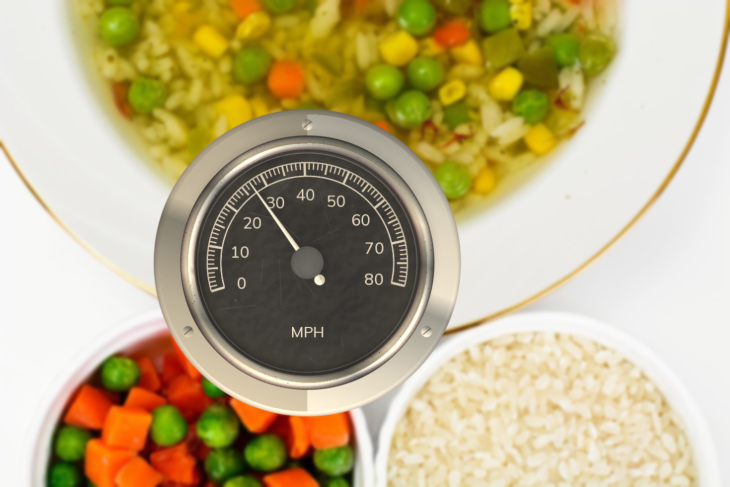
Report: 27mph
